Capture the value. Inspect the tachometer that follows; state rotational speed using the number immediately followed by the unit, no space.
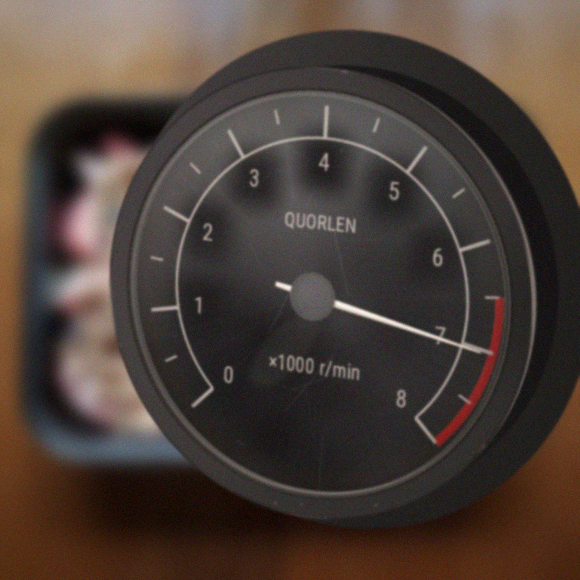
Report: 7000rpm
